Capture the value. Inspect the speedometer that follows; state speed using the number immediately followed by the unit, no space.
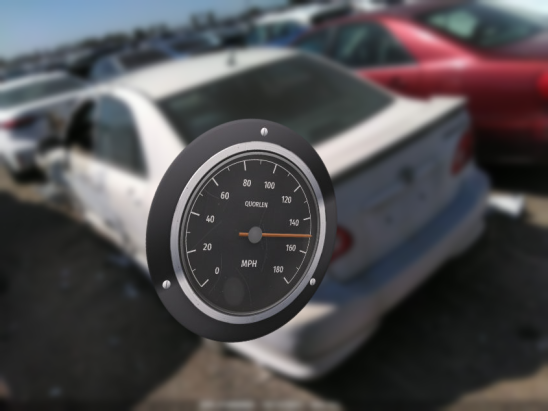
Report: 150mph
